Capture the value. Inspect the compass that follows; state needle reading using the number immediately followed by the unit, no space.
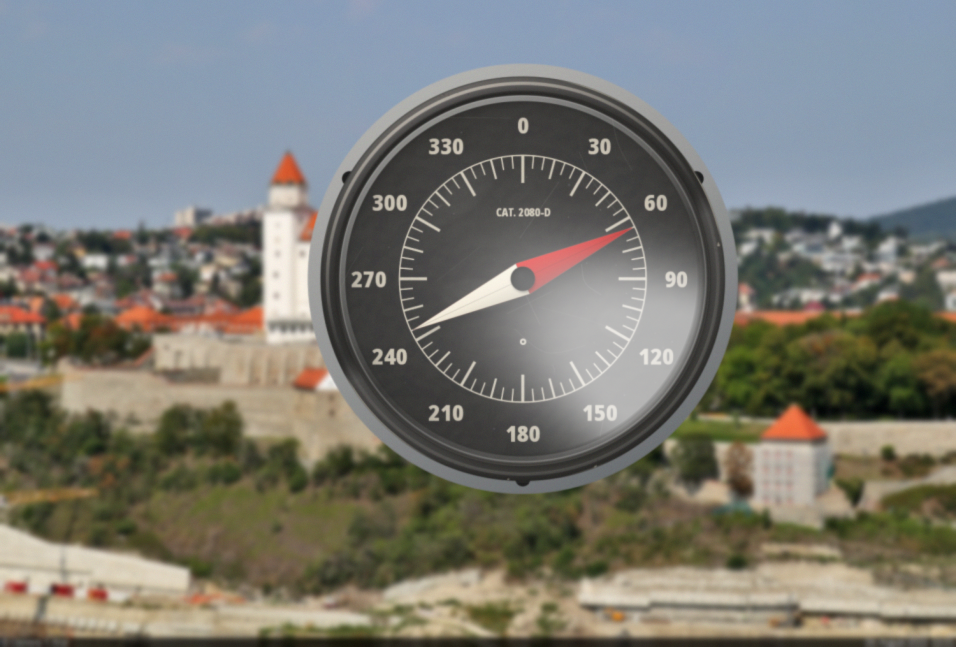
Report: 65°
